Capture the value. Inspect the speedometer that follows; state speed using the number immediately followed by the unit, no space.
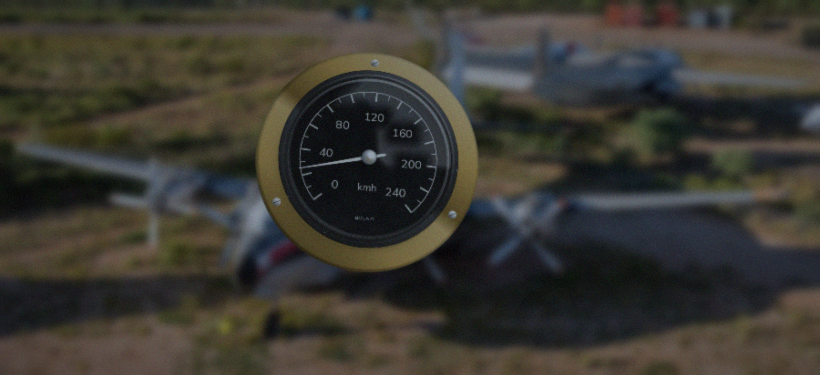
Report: 25km/h
